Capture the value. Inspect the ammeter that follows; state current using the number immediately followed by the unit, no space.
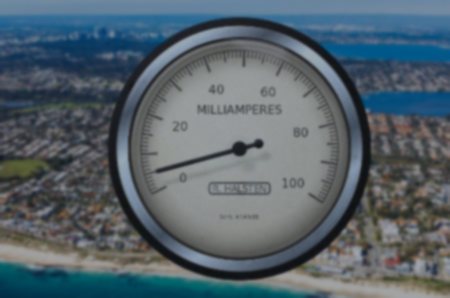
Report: 5mA
